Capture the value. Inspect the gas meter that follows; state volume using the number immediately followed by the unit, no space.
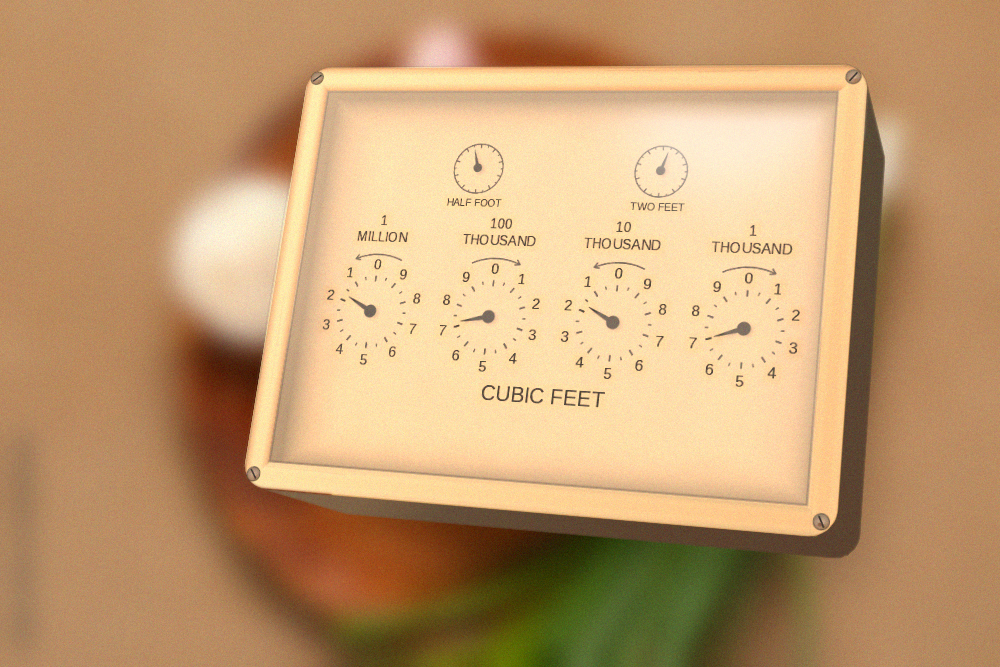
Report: 171700ft³
